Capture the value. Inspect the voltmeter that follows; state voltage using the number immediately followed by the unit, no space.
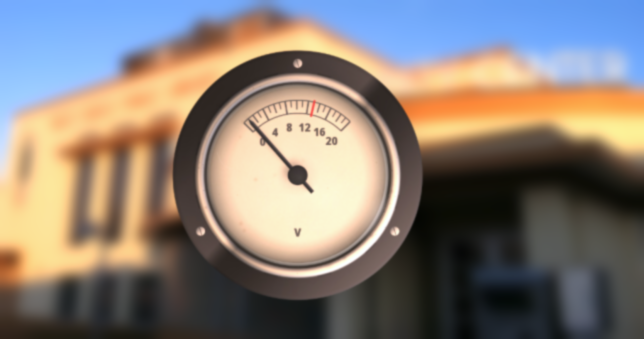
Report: 1V
